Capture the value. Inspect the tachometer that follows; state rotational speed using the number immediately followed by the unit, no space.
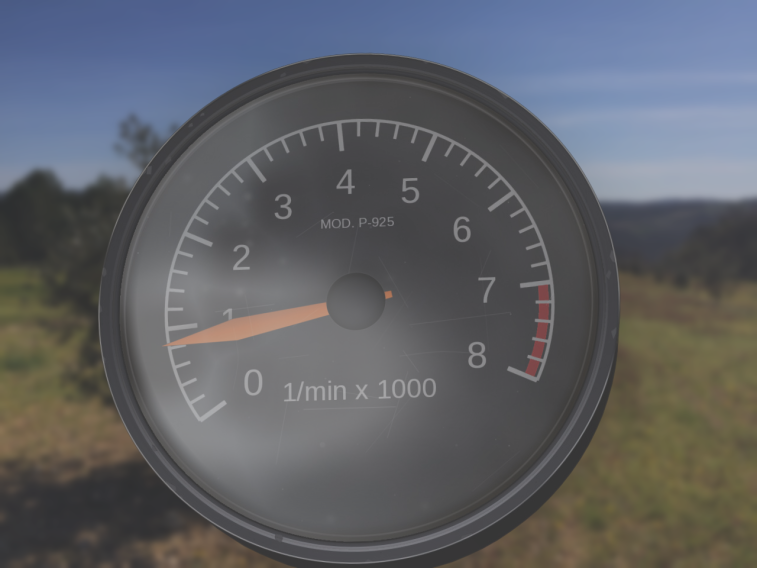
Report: 800rpm
